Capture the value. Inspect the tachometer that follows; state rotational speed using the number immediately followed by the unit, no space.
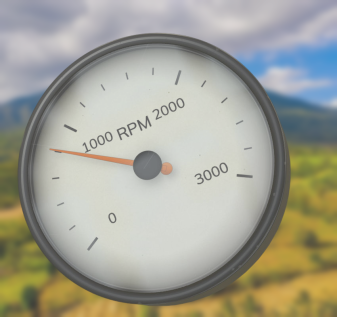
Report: 800rpm
